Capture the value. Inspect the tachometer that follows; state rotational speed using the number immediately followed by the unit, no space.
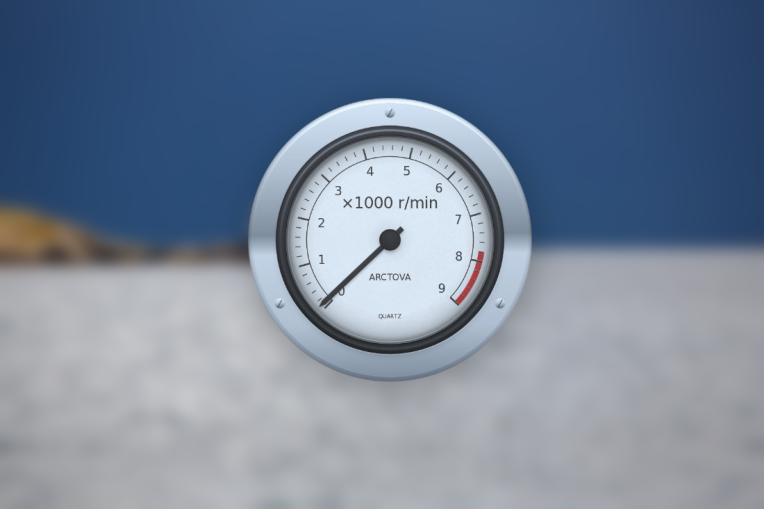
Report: 100rpm
